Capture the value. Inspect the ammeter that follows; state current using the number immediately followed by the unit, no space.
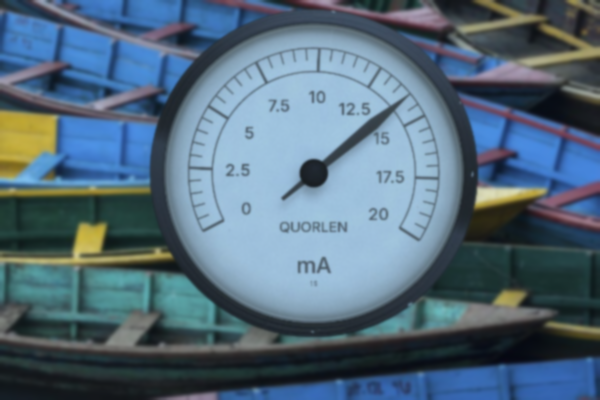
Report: 14mA
